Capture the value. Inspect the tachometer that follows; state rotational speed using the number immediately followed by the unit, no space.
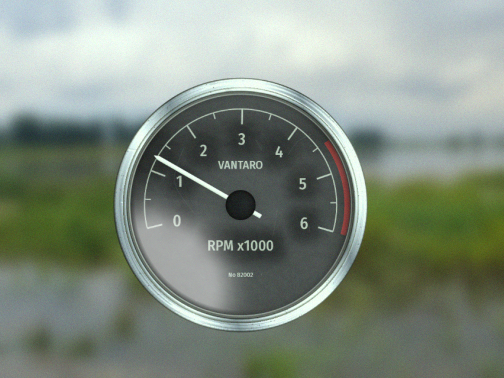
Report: 1250rpm
